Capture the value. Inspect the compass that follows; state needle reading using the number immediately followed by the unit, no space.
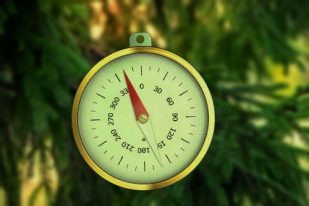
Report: 340°
